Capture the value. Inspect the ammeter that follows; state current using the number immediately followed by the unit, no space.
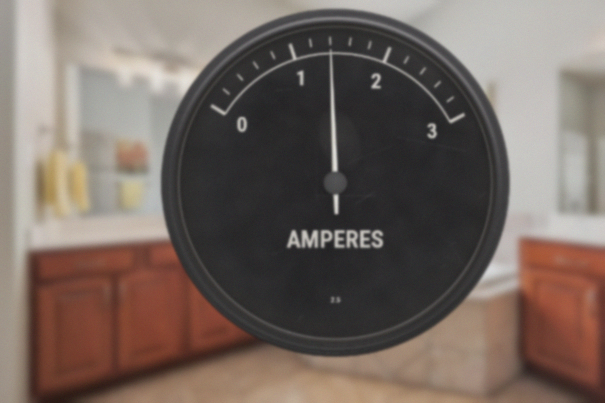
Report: 1.4A
